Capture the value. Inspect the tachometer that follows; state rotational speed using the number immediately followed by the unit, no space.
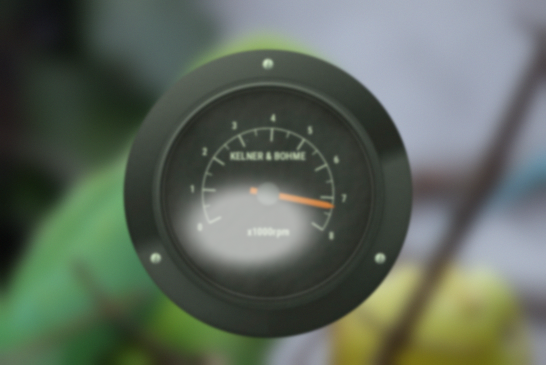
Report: 7250rpm
